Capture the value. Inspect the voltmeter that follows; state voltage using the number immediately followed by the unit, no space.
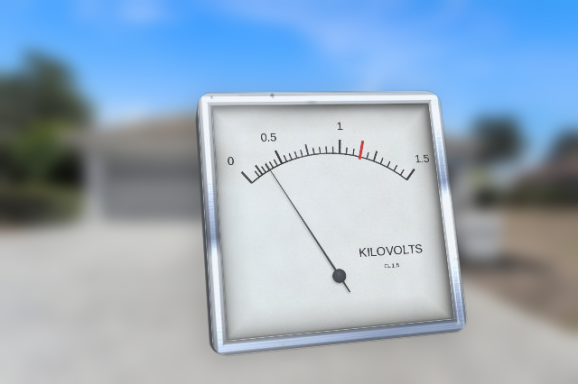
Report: 0.35kV
